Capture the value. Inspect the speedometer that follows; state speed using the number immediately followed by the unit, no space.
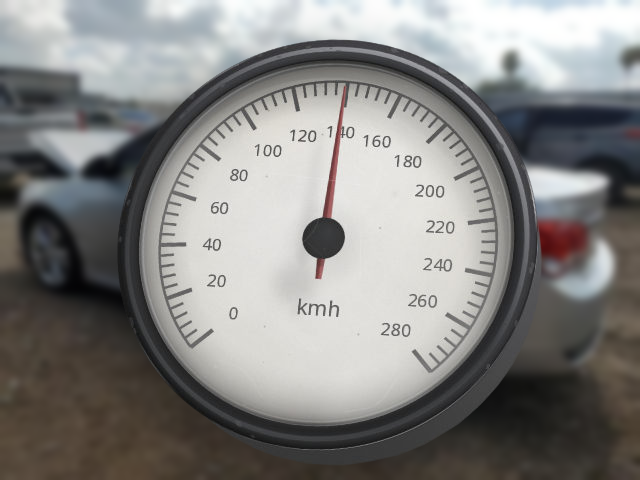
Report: 140km/h
